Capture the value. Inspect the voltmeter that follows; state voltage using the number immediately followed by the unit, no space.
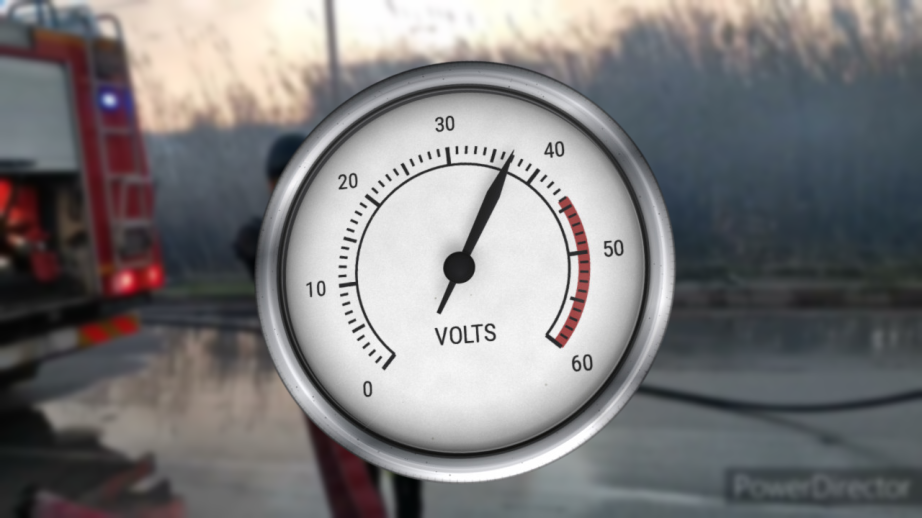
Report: 37V
